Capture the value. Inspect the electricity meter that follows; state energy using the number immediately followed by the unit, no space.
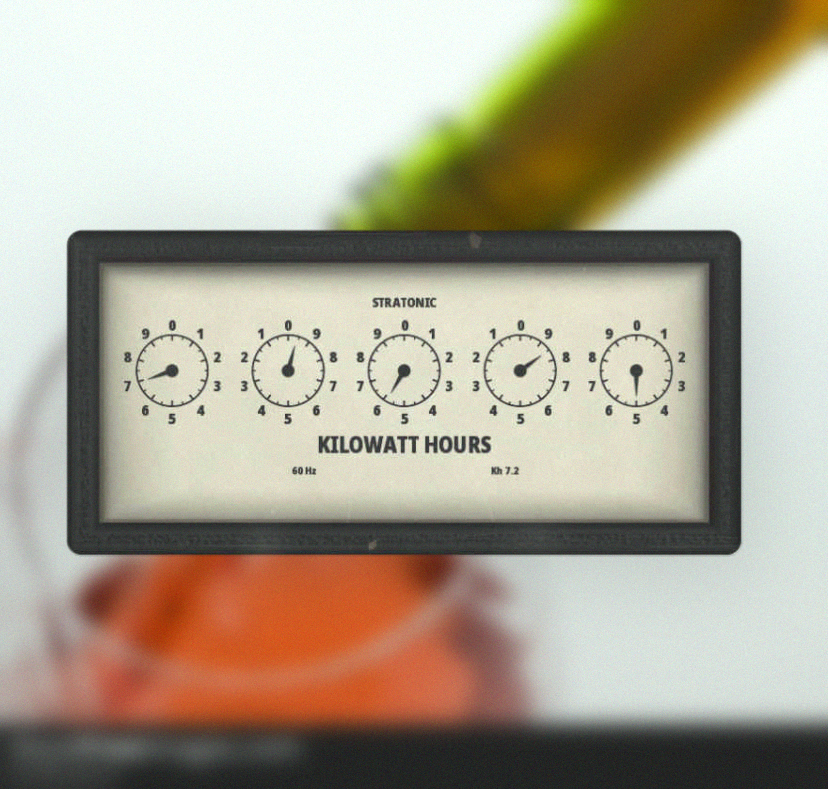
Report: 69585kWh
